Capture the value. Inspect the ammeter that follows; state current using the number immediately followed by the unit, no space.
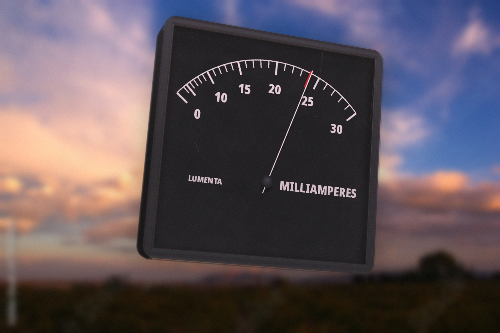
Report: 24mA
